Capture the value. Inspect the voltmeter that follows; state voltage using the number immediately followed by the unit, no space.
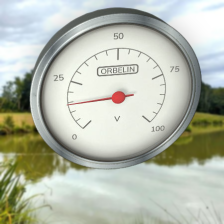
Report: 15V
